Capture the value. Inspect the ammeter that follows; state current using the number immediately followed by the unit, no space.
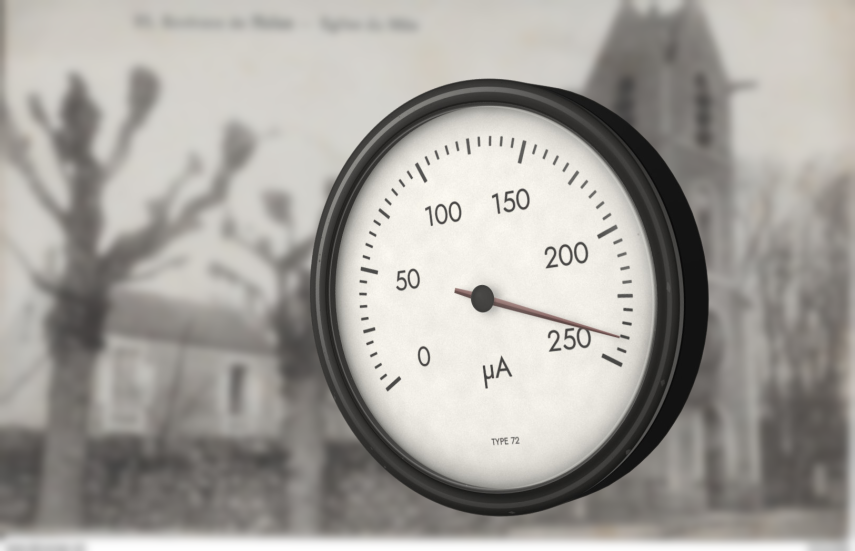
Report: 240µA
